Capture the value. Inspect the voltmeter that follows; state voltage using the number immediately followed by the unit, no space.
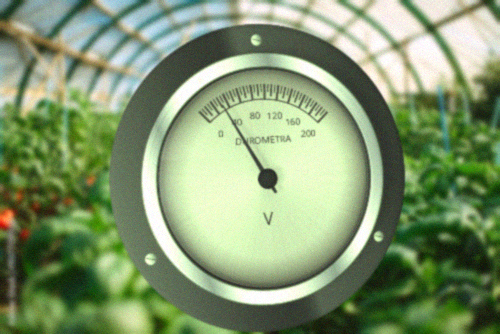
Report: 30V
